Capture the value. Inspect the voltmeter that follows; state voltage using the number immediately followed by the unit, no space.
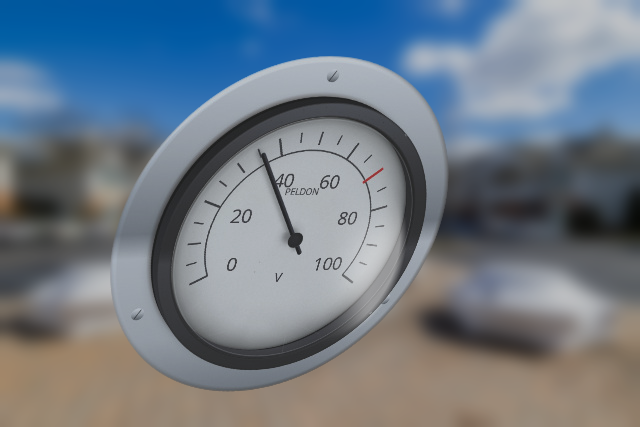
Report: 35V
